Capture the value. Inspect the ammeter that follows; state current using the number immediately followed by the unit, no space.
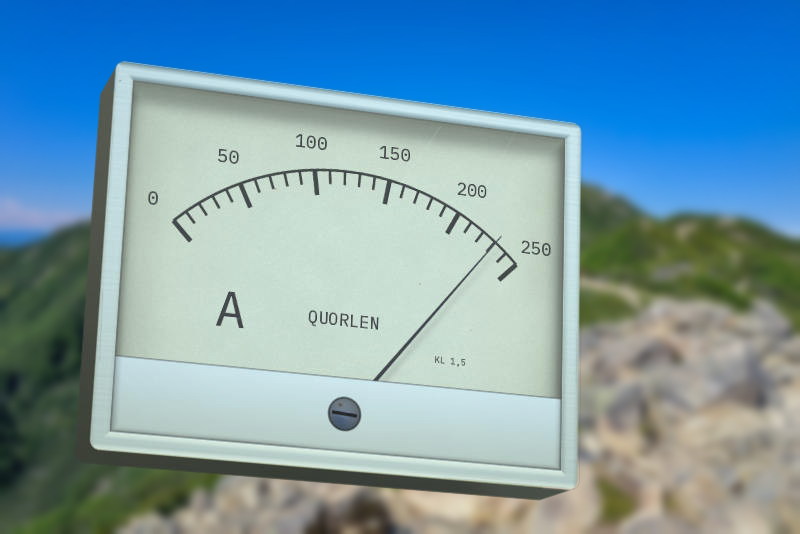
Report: 230A
